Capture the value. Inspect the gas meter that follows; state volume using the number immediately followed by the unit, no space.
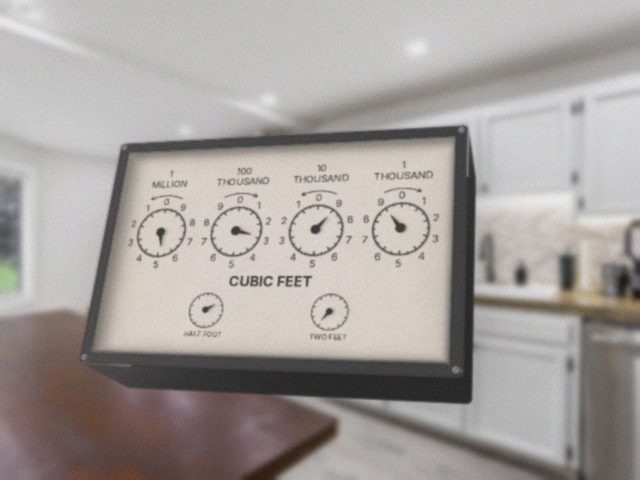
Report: 528900ft³
